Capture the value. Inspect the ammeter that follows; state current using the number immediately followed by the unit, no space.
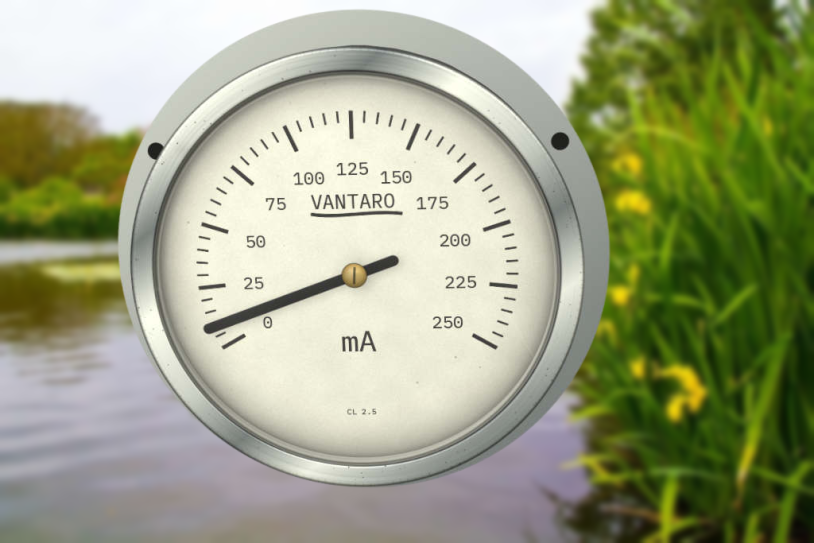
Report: 10mA
